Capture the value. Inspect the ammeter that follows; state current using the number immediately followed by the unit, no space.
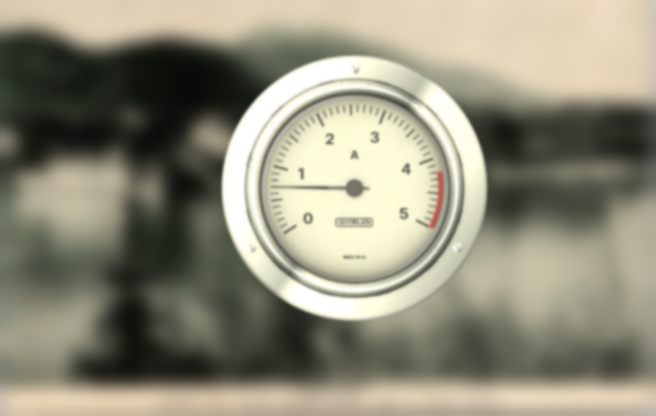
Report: 0.7A
